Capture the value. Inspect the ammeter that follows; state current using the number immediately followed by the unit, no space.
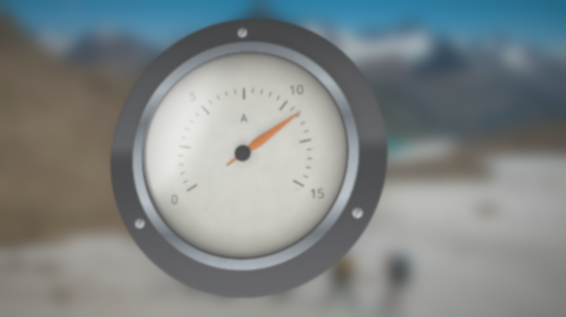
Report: 11A
